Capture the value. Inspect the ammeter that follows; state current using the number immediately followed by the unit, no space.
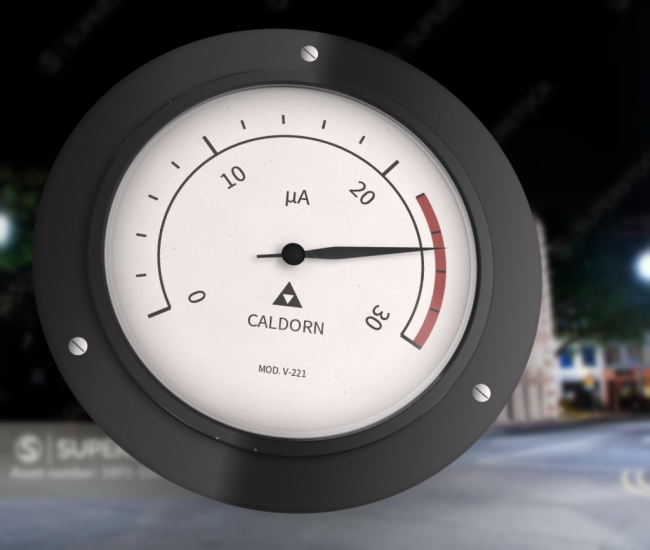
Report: 25µA
